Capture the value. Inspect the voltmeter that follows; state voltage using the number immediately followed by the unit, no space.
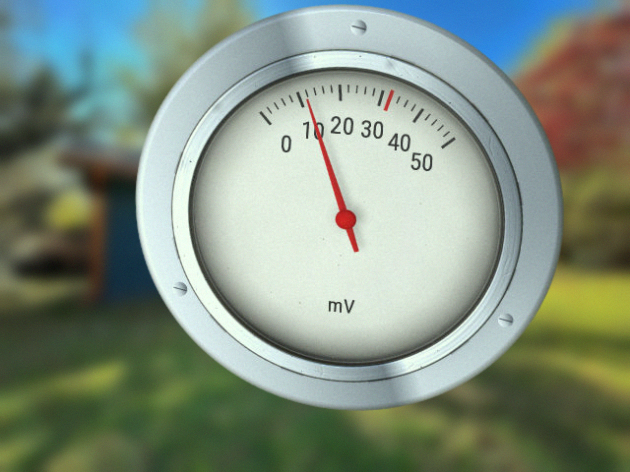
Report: 12mV
